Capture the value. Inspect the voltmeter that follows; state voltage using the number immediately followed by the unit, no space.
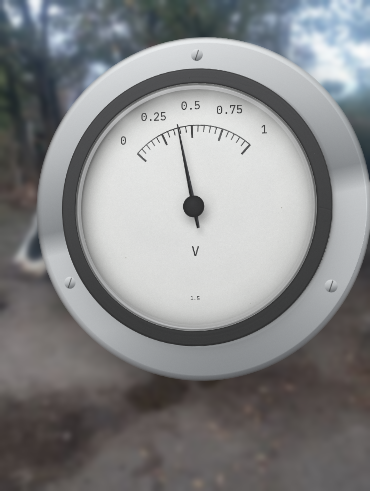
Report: 0.4V
